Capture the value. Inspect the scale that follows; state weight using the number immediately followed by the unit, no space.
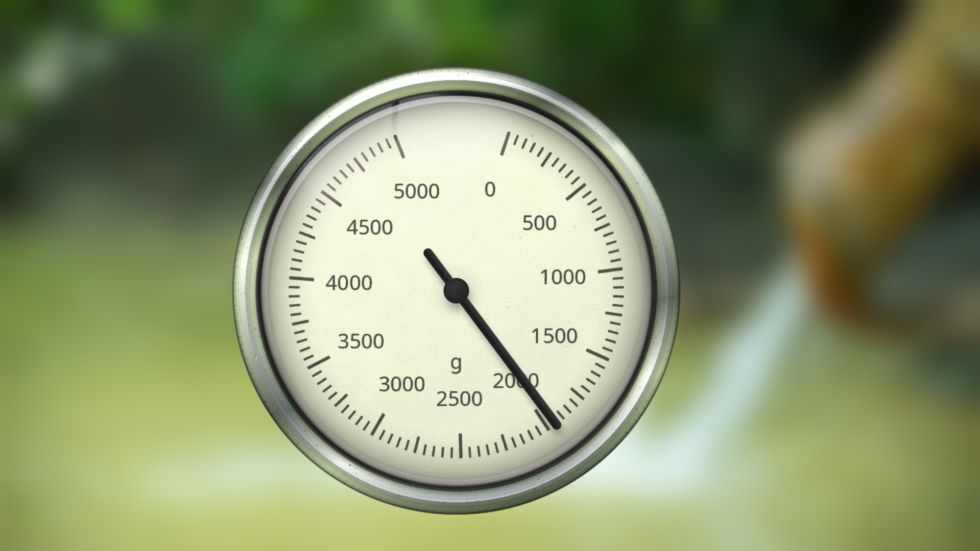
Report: 1950g
